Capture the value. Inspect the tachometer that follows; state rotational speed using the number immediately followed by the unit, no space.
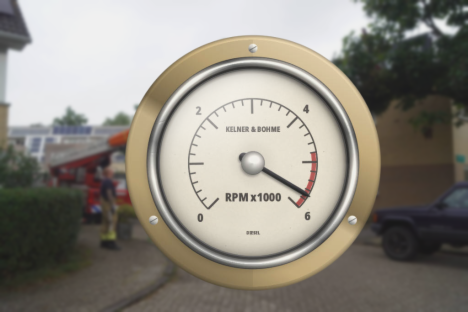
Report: 5700rpm
